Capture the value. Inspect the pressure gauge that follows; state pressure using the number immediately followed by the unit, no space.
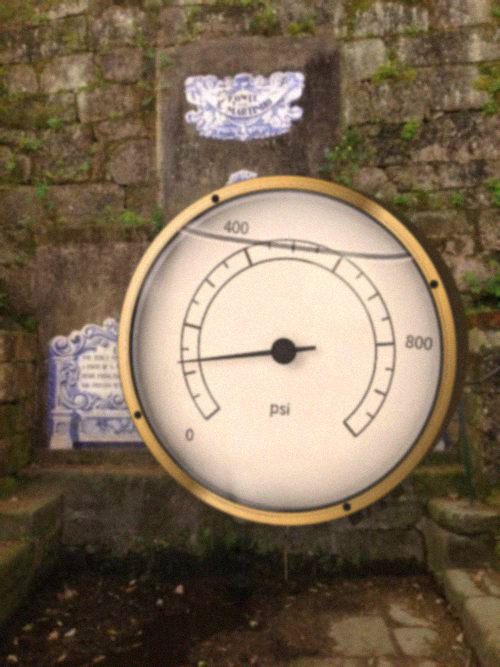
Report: 125psi
